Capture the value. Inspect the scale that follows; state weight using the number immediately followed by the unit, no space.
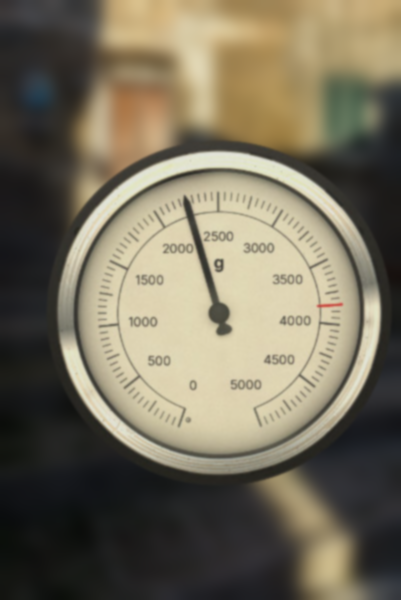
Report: 2250g
